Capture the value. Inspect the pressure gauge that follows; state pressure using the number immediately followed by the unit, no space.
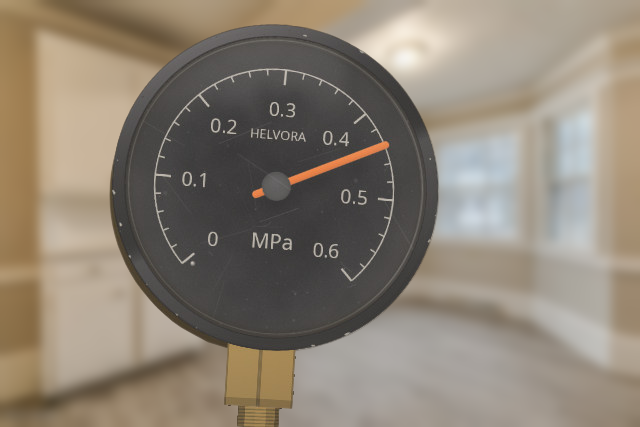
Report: 0.44MPa
